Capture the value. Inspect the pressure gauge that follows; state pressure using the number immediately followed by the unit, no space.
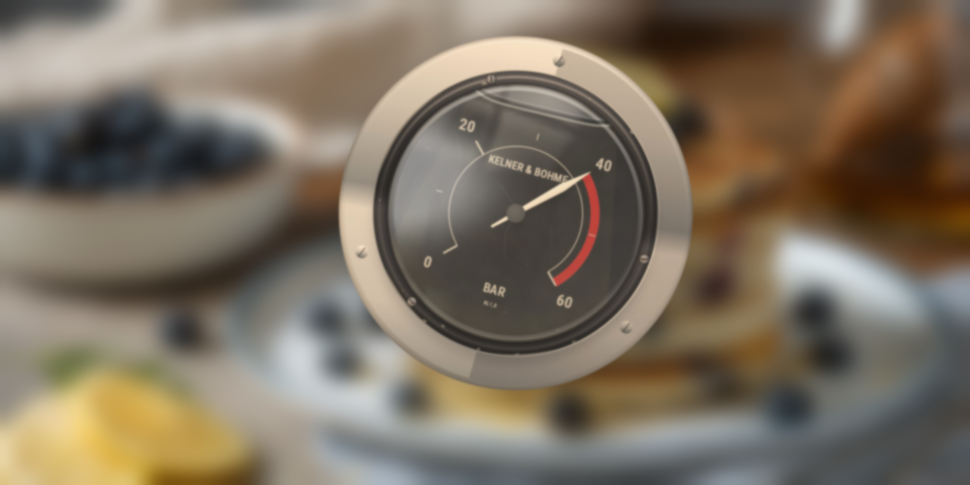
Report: 40bar
